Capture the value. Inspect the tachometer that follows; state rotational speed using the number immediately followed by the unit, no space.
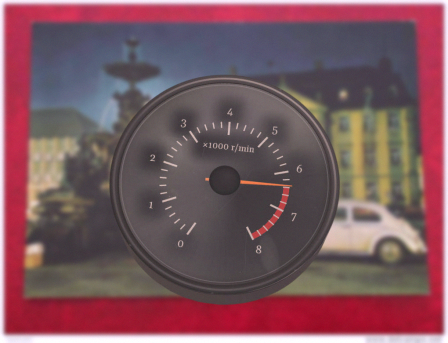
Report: 6400rpm
